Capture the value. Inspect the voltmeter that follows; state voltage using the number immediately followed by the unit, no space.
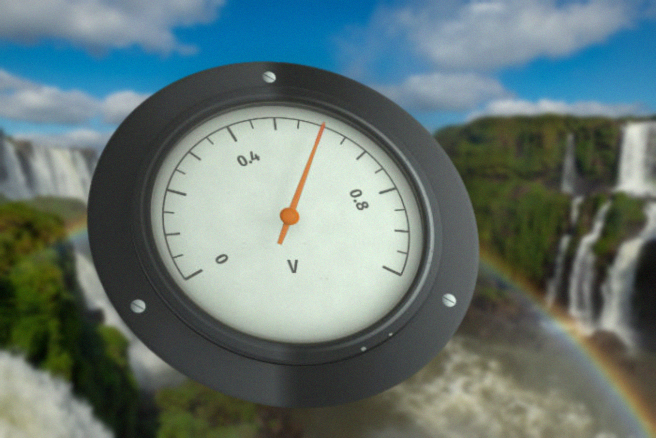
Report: 0.6V
